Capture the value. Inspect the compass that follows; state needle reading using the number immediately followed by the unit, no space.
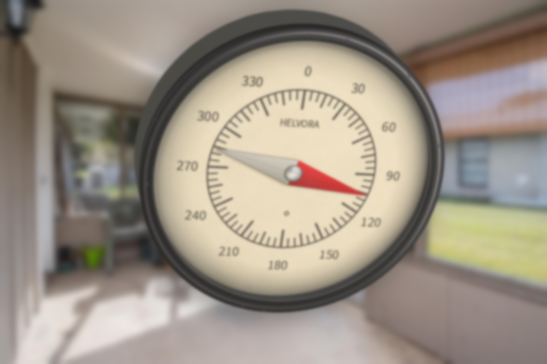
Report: 105°
